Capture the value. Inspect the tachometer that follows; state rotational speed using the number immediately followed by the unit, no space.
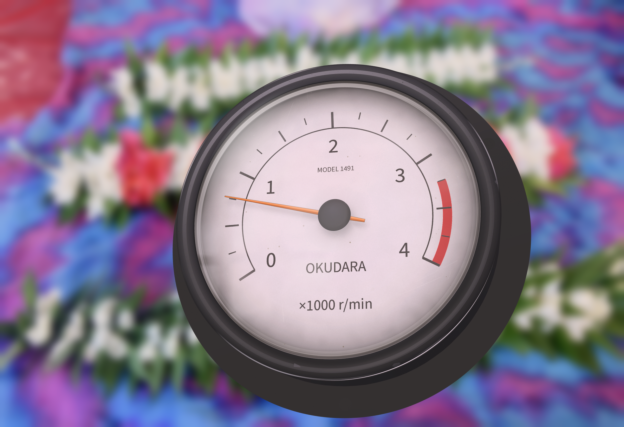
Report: 750rpm
